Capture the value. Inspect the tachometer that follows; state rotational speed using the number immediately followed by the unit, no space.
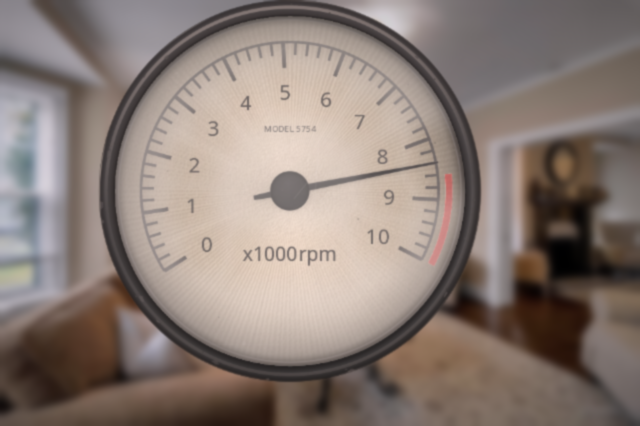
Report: 8400rpm
